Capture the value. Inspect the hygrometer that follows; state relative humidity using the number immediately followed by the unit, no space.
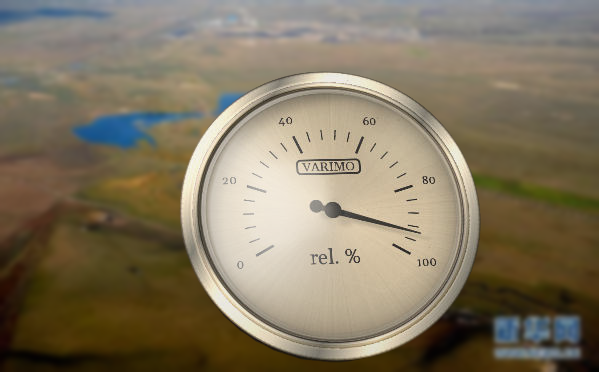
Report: 94%
